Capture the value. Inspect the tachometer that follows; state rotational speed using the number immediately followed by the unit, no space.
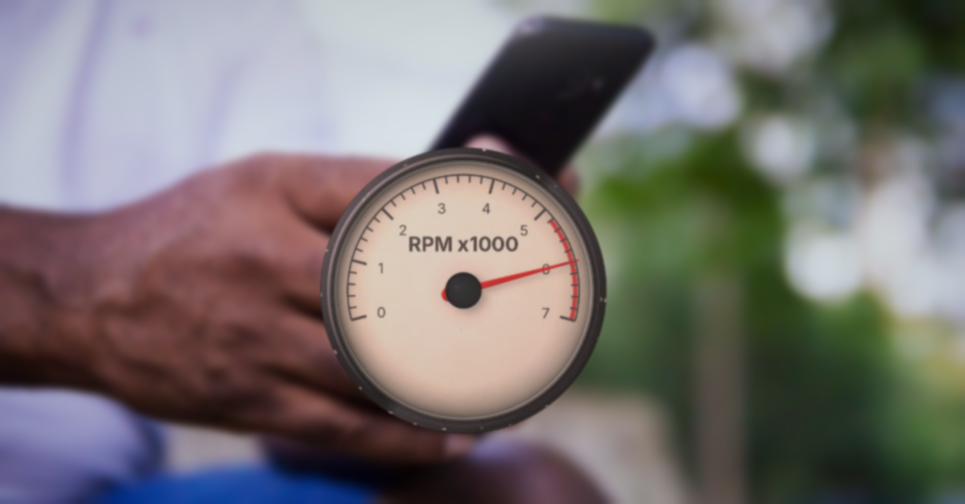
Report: 6000rpm
